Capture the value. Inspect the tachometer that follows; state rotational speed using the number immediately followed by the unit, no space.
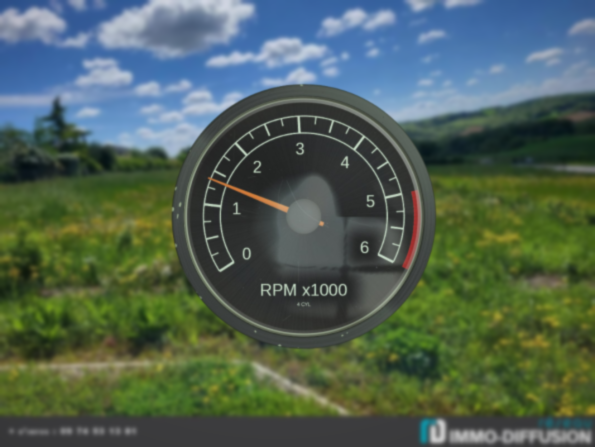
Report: 1375rpm
